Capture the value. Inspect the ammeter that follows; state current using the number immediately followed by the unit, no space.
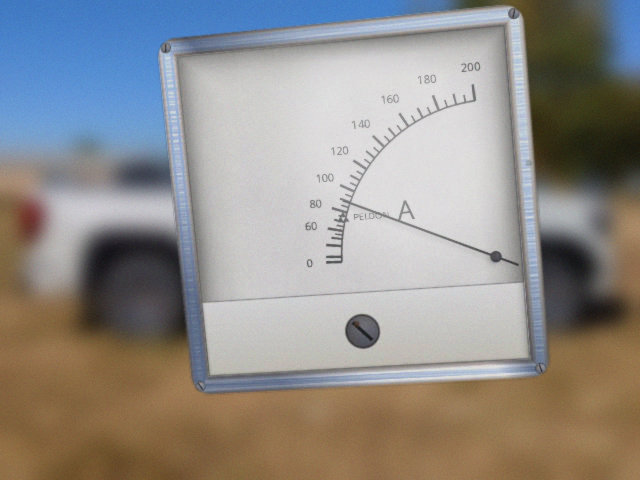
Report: 90A
